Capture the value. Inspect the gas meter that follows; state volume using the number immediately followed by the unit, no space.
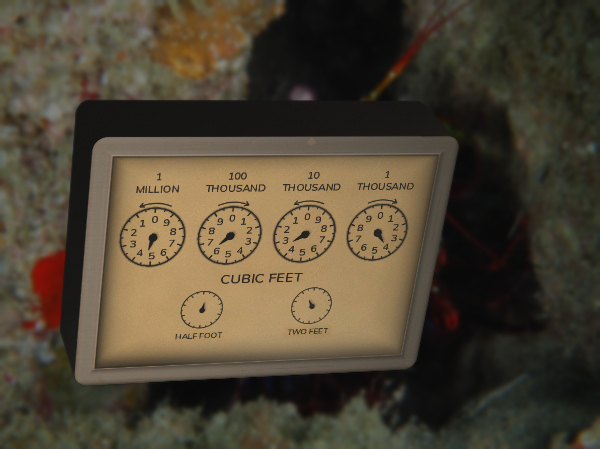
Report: 463400ft³
